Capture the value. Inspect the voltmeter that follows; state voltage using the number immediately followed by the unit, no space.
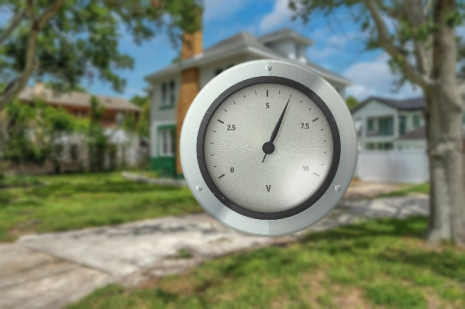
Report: 6V
